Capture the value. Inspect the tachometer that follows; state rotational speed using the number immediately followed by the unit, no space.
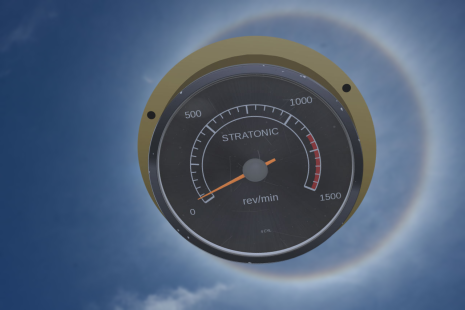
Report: 50rpm
